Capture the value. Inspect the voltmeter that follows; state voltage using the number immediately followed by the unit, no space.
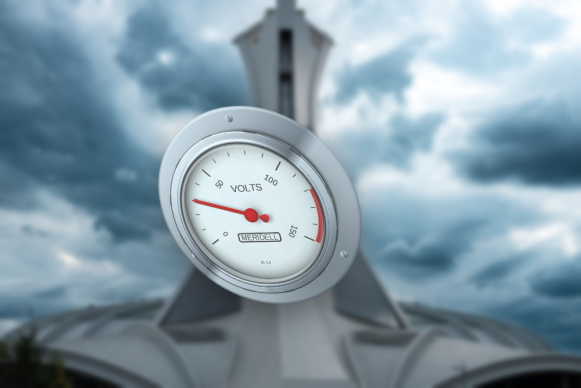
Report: 30V
